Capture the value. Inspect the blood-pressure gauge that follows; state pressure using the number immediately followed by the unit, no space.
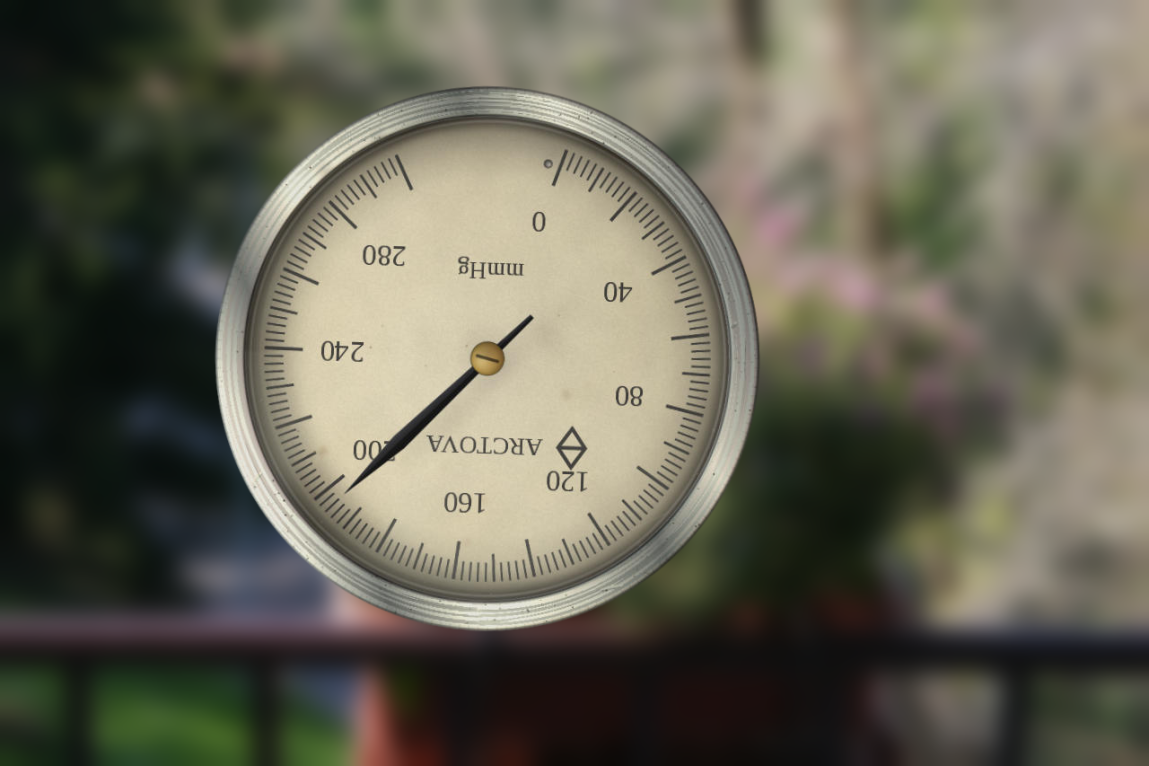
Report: 196mmHg
